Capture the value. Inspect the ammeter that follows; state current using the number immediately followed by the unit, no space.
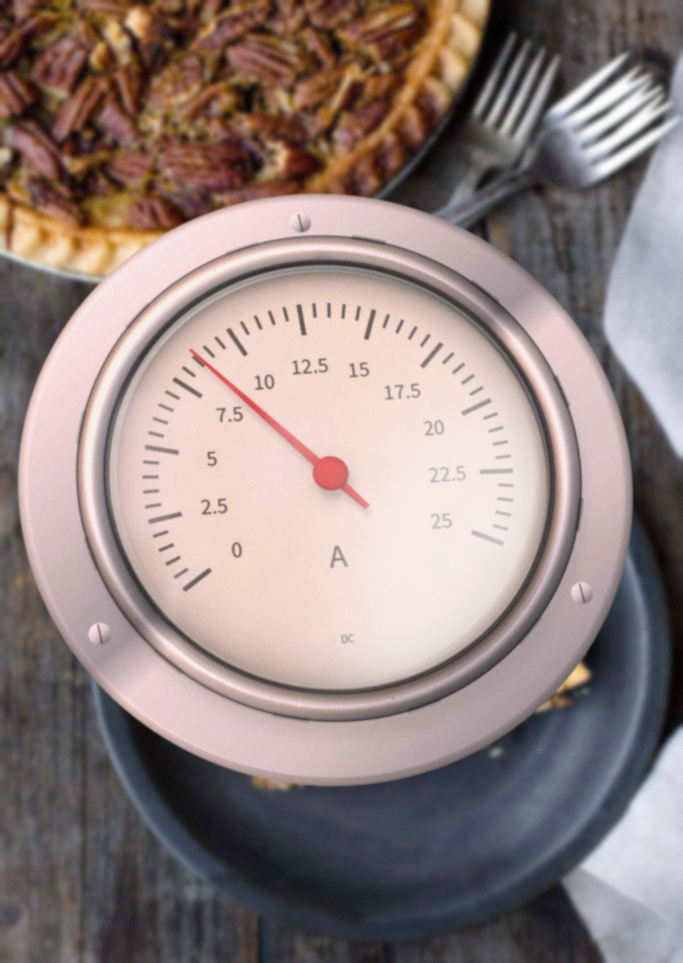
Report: 8.5A
